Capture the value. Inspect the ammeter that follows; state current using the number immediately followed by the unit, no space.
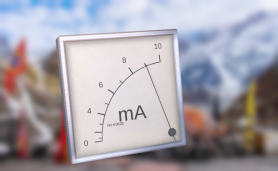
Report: 9mA
